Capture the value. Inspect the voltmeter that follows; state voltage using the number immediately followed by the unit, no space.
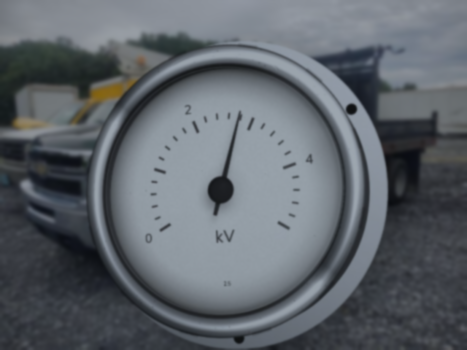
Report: 2.8kV
